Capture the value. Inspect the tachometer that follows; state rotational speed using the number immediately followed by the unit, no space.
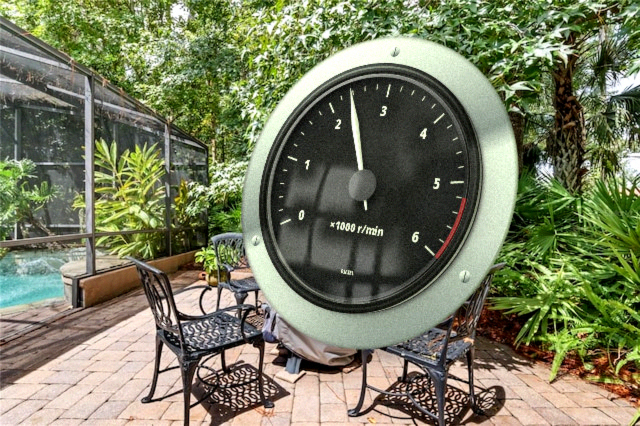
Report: 2400rpm
